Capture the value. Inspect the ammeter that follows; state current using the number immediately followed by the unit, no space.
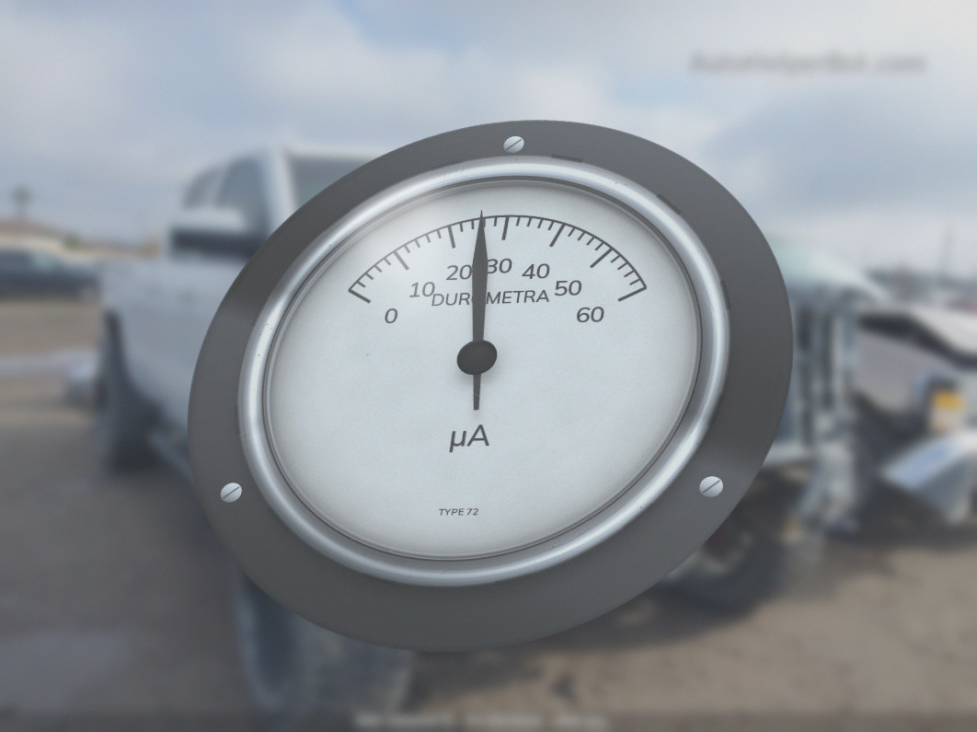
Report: 26µA
